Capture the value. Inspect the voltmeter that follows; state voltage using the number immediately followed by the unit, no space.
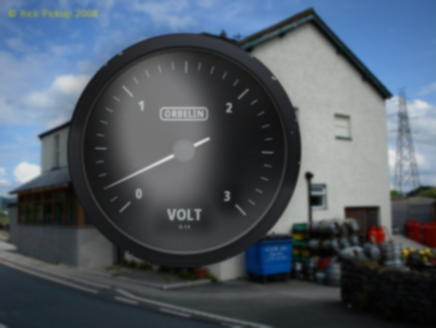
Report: 0.2V
